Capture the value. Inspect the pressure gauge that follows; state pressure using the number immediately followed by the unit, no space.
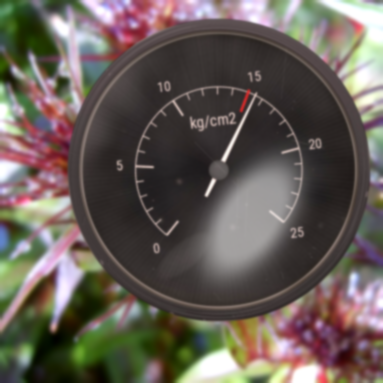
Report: 15.5kg/cm²
